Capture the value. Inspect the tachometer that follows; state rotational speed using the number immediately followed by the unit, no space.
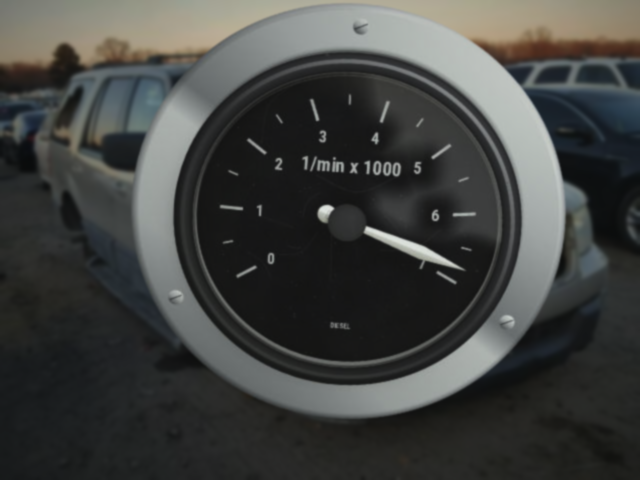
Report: 6750rpm
